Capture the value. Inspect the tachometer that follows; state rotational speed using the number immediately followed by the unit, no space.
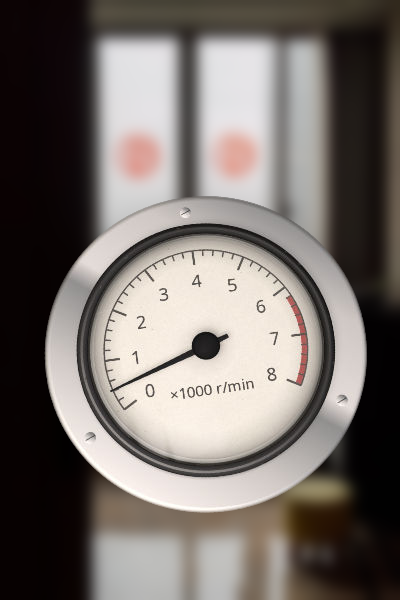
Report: 400rpm
